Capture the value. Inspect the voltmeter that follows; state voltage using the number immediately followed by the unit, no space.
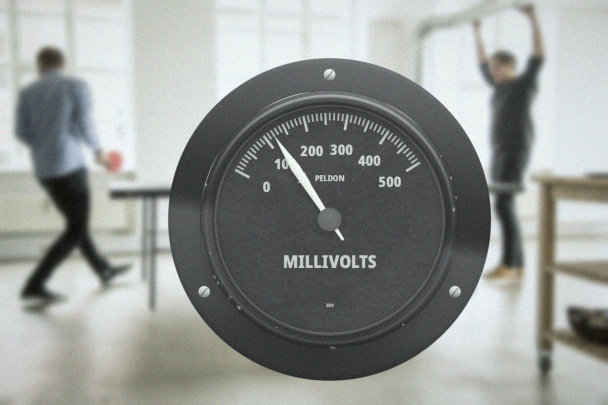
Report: 120mV
